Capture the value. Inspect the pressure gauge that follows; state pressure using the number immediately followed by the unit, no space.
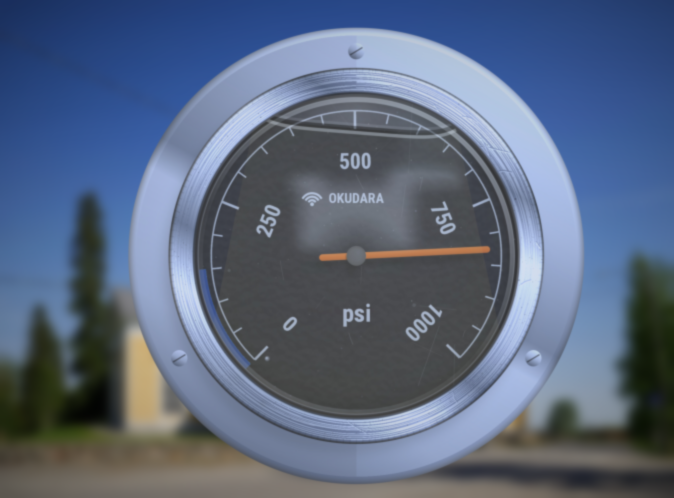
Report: 825psi
